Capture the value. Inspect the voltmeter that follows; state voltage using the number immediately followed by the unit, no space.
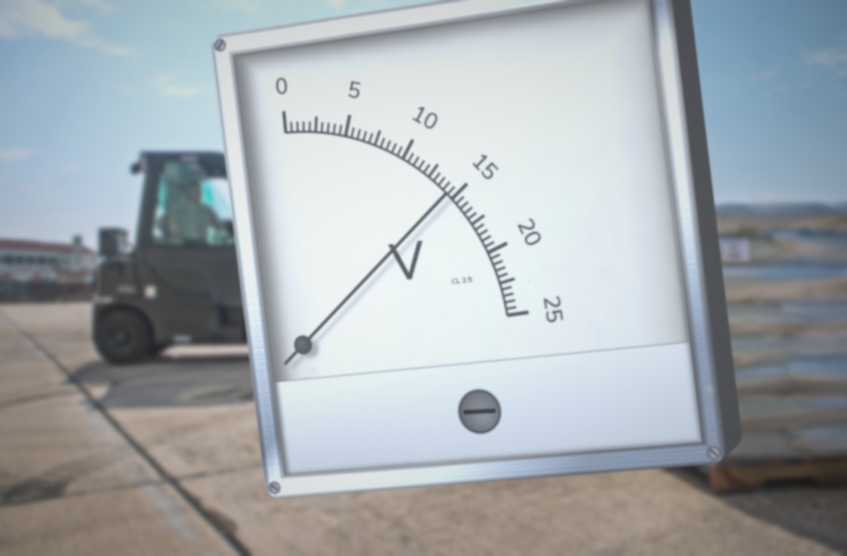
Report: 14.5V
